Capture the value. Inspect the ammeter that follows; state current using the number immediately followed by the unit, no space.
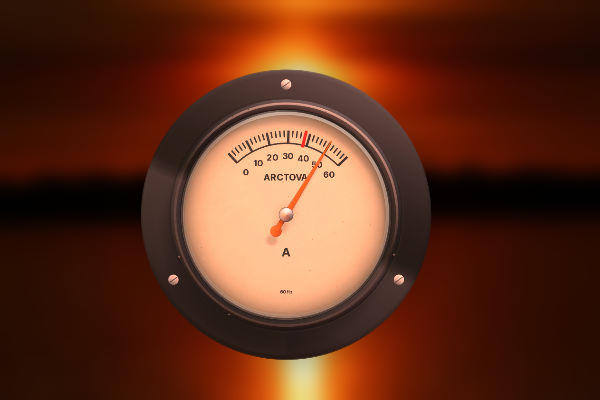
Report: 50A
